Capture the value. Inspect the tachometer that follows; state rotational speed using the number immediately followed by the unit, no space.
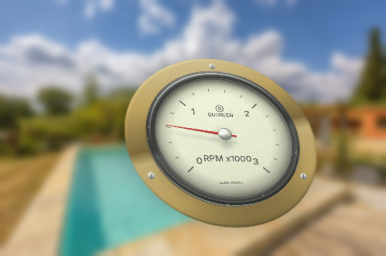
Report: 600rpm
